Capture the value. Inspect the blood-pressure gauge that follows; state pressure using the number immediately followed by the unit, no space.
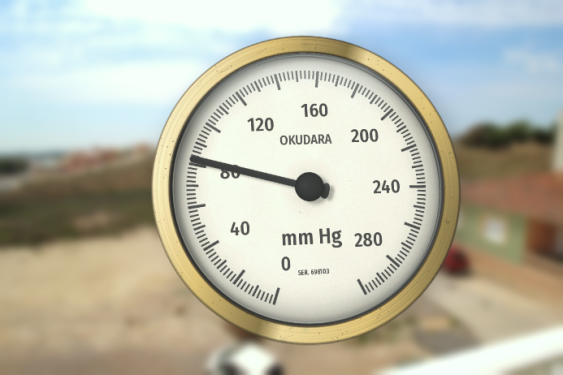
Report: 82mmHg
